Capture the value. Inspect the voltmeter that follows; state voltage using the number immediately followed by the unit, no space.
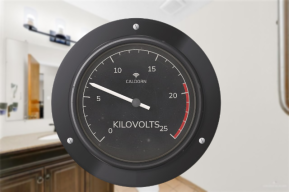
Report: 6.5kV
